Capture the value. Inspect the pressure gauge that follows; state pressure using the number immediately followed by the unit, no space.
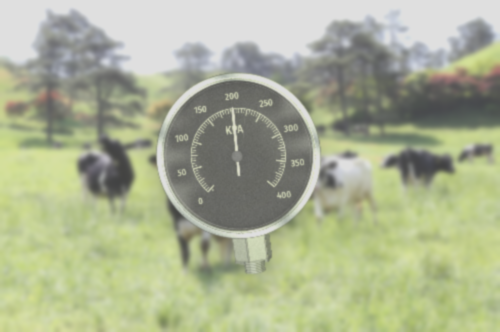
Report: 200kPa
